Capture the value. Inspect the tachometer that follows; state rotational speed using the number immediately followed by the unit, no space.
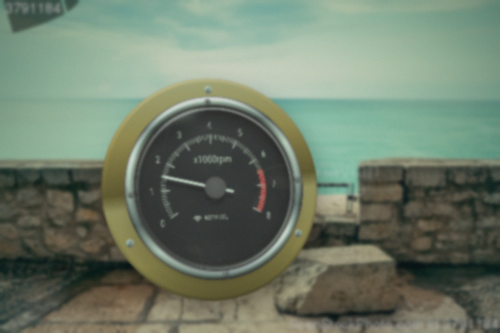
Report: 1500rpm
